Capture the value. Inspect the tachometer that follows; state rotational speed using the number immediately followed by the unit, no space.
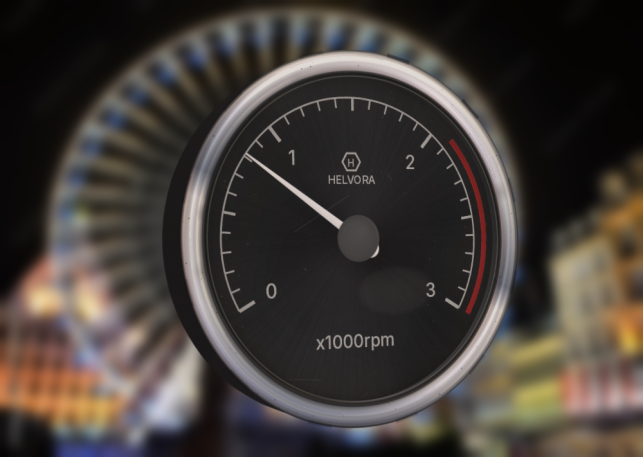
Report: 800rpm
